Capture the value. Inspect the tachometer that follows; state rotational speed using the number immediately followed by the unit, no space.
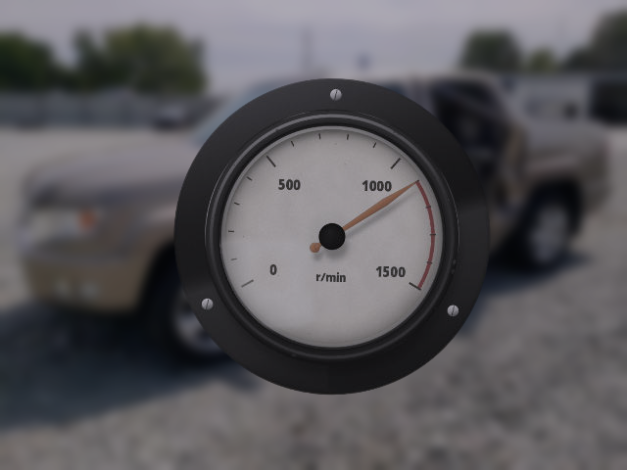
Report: 1100rpm
